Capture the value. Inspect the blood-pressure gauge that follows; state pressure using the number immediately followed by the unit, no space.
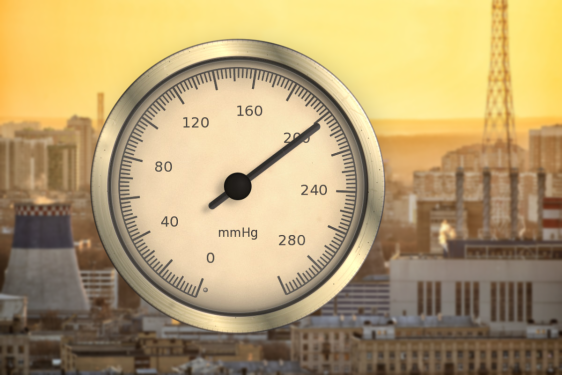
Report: 202mmHg
